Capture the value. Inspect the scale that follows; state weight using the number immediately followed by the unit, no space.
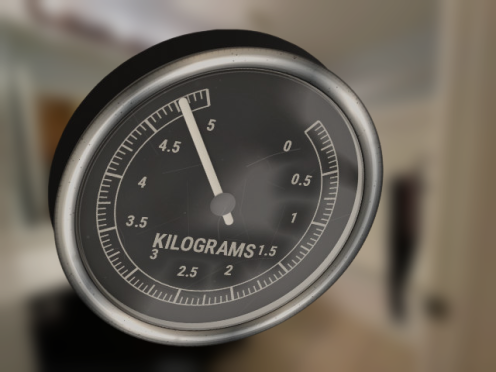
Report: 4.8kg
